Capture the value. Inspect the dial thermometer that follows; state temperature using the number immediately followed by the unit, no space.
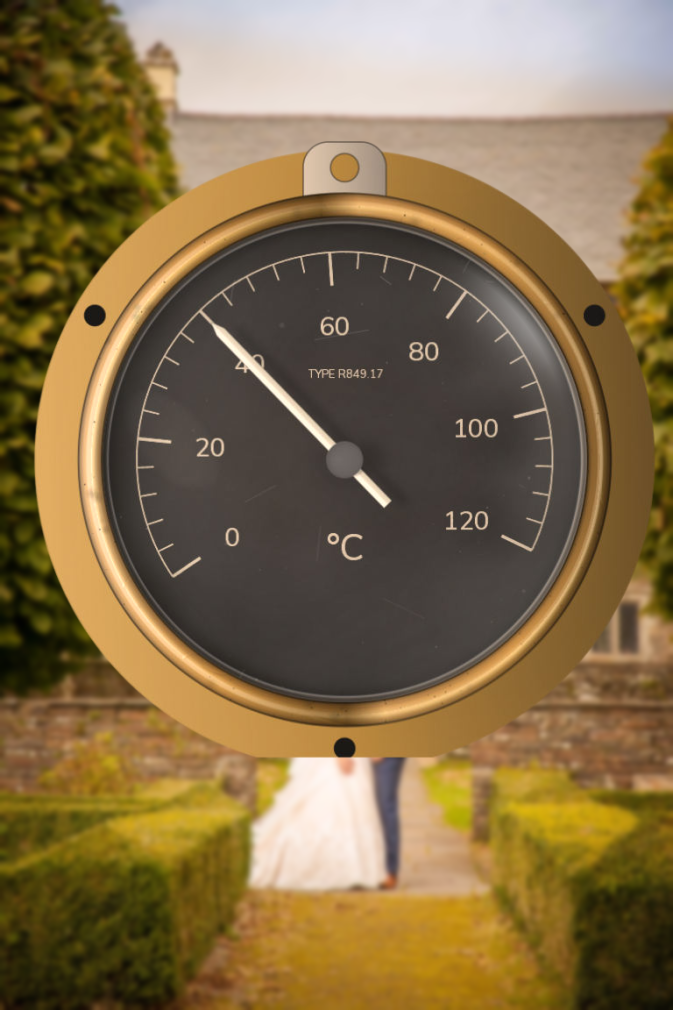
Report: 40°C
